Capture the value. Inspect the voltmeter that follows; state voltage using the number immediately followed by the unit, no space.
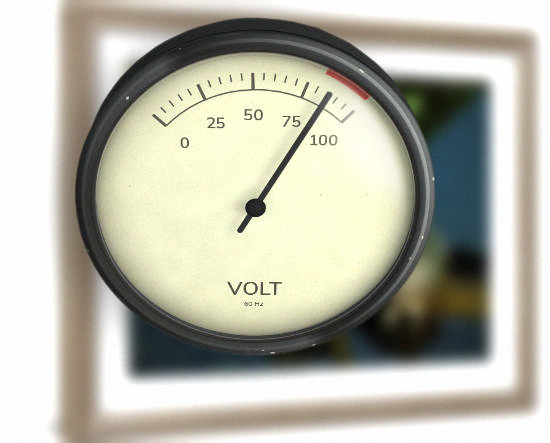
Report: 85V
